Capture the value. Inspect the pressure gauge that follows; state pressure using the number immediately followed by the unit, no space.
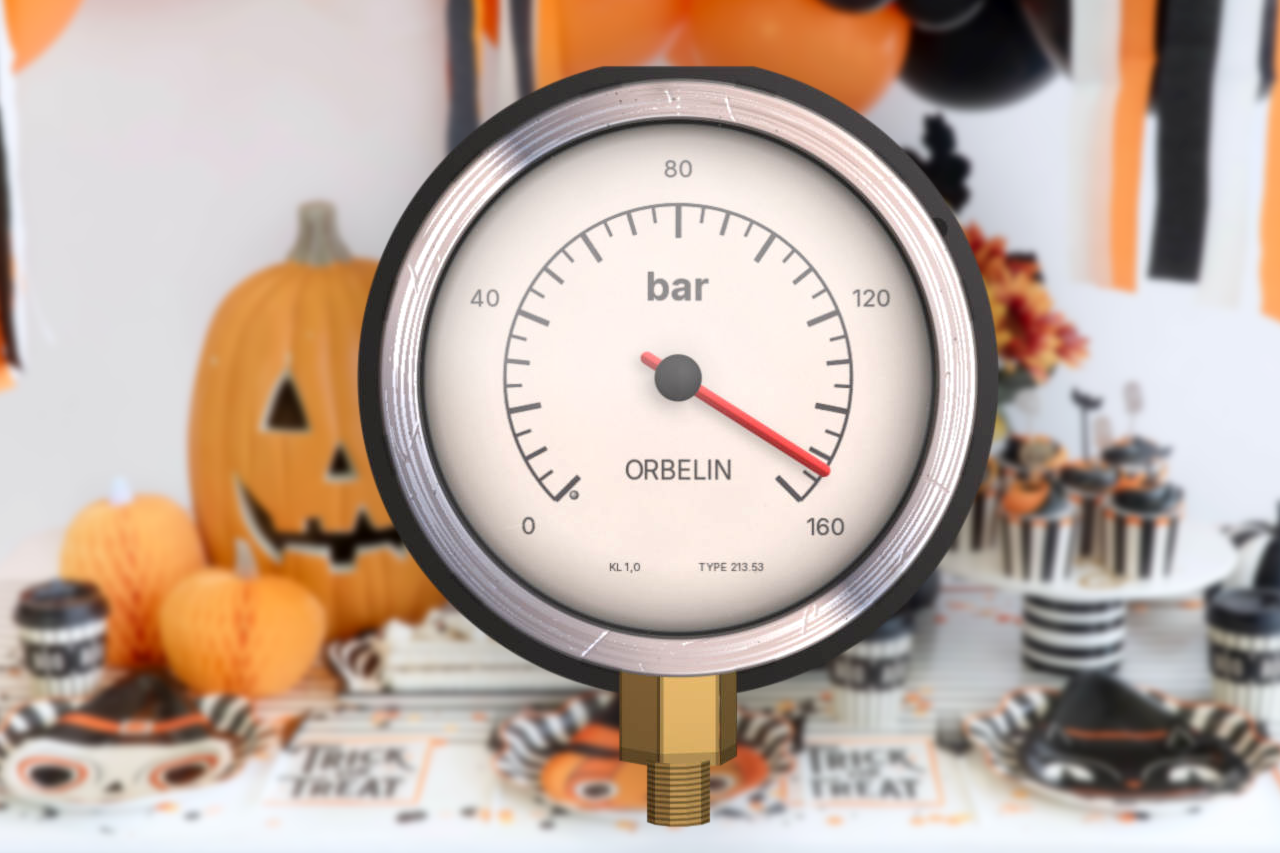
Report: 152.5bar
